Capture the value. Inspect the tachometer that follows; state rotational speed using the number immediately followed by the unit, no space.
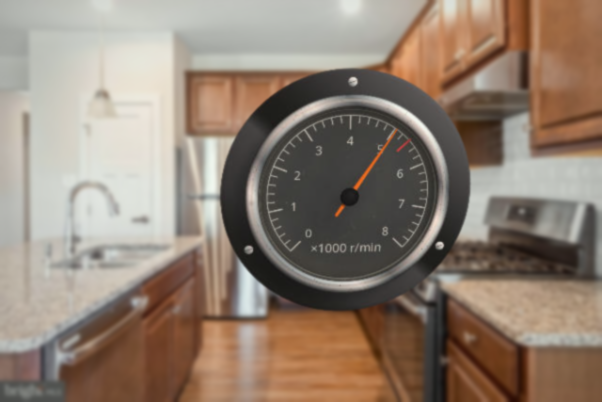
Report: 5000rpm
